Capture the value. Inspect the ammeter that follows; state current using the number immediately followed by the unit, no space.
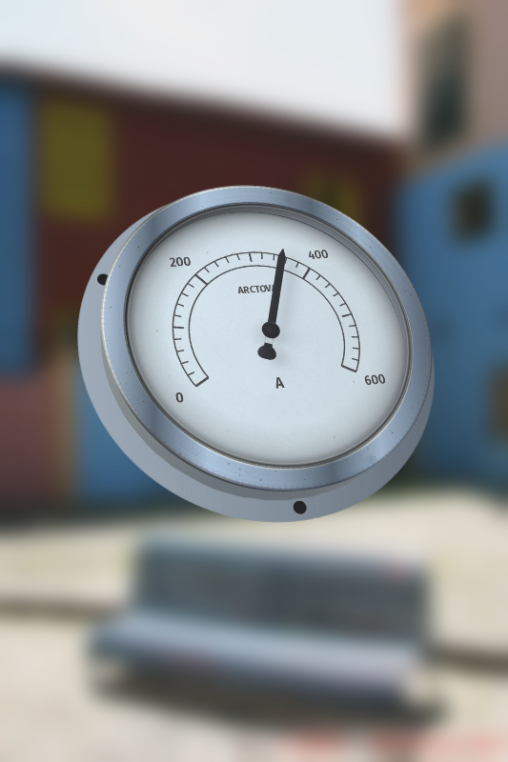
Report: 350A
